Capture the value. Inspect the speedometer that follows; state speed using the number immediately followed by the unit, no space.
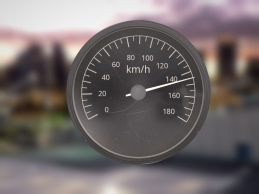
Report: 145km/h
